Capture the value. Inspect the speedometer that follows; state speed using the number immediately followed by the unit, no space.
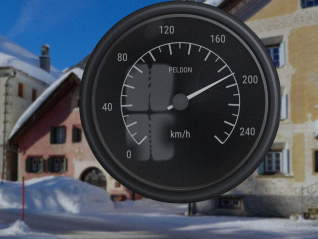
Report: 190km/h
